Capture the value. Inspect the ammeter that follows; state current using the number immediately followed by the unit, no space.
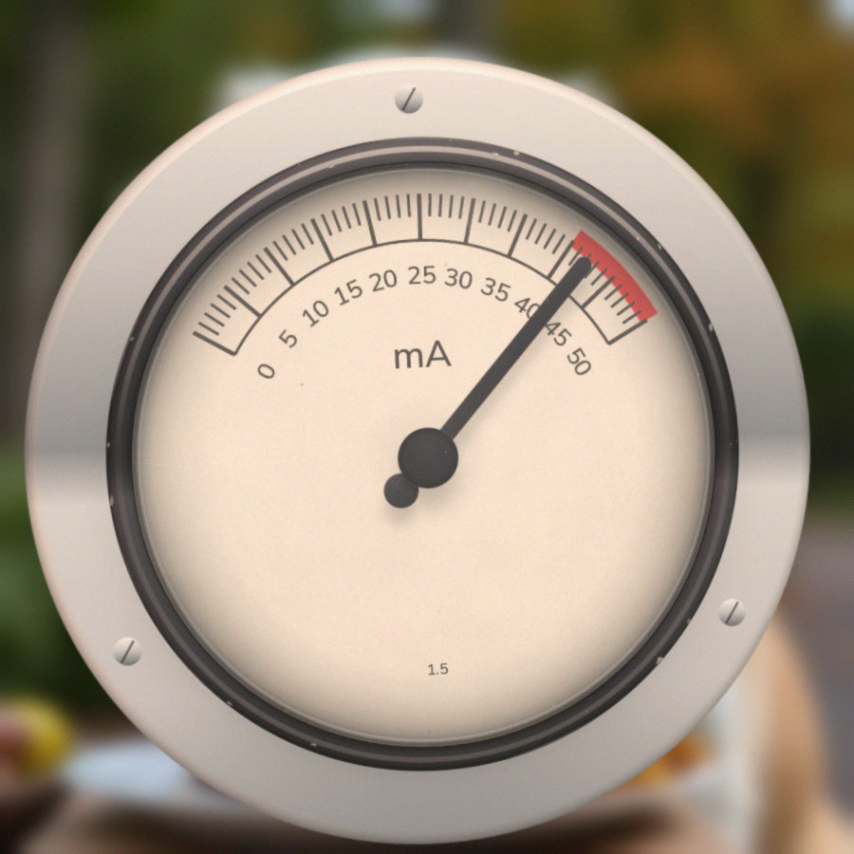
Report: 42mA
